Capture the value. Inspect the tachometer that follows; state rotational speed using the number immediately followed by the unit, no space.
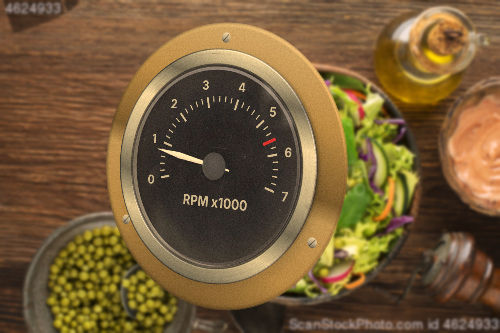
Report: 800rpm
